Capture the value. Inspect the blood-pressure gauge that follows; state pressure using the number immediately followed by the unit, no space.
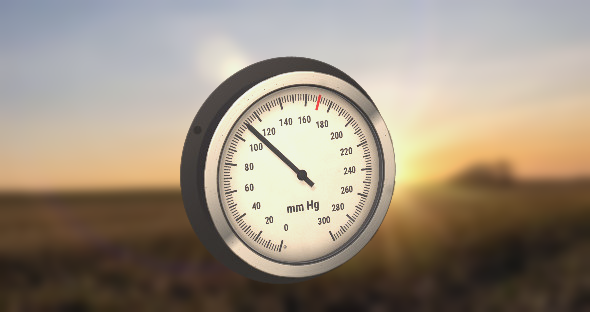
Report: 110mmHg
